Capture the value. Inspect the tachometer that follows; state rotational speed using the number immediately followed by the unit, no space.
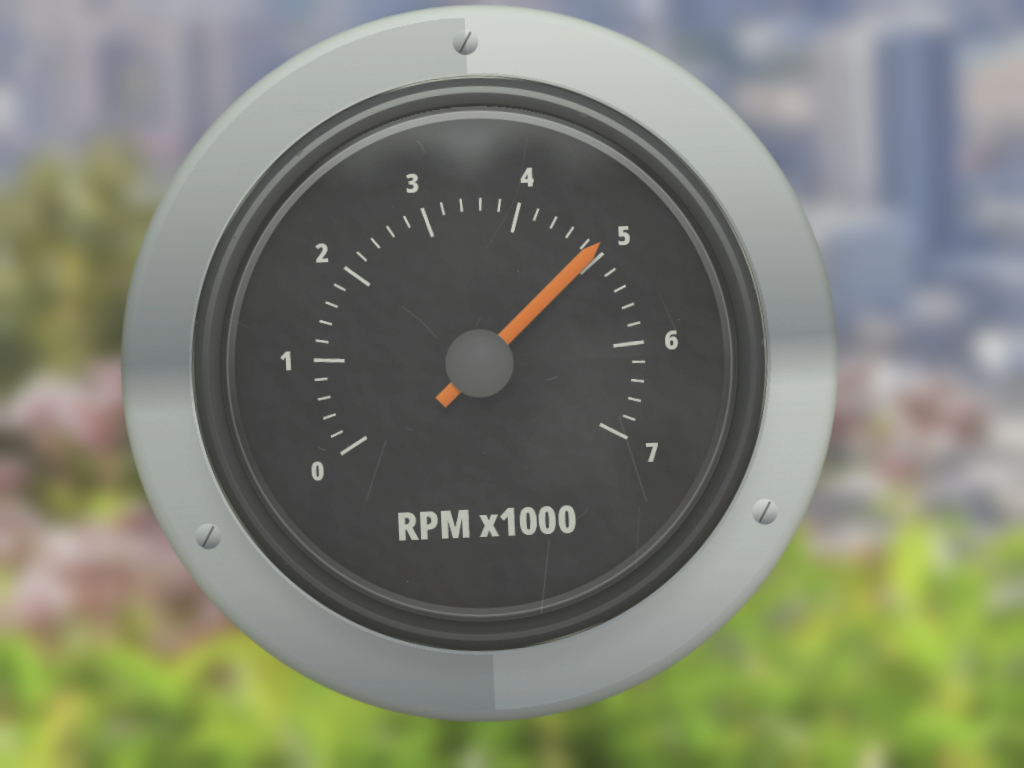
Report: 4900rpm
